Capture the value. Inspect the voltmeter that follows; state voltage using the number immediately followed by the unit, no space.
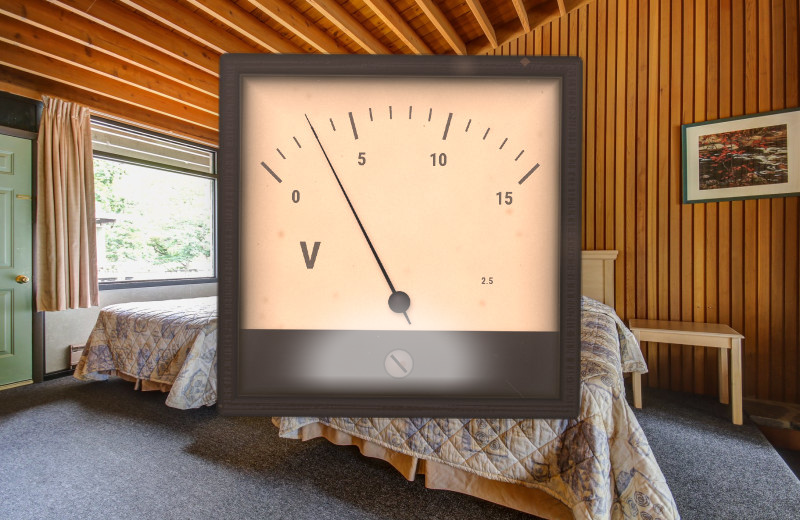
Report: 3V
